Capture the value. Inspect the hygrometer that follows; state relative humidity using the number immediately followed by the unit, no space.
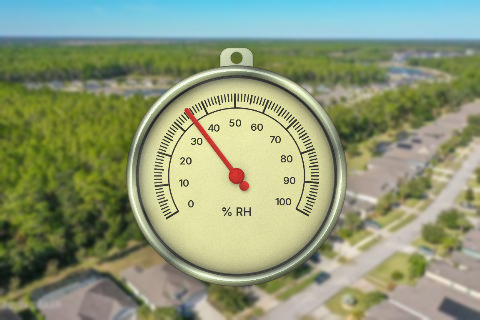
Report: 35%
